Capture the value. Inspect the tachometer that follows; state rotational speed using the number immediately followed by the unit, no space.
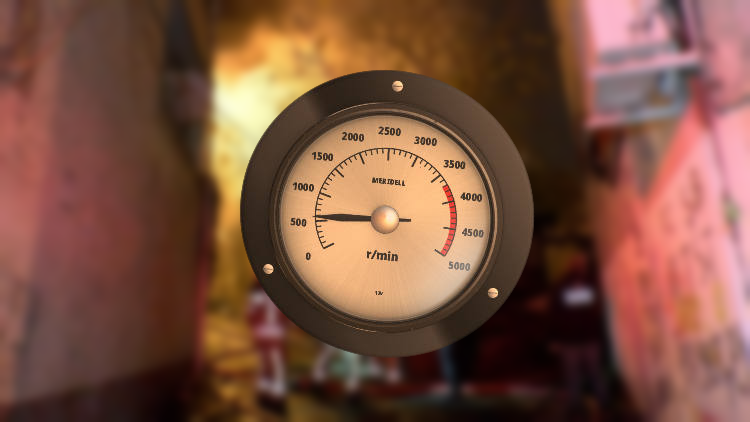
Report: 600rpm
